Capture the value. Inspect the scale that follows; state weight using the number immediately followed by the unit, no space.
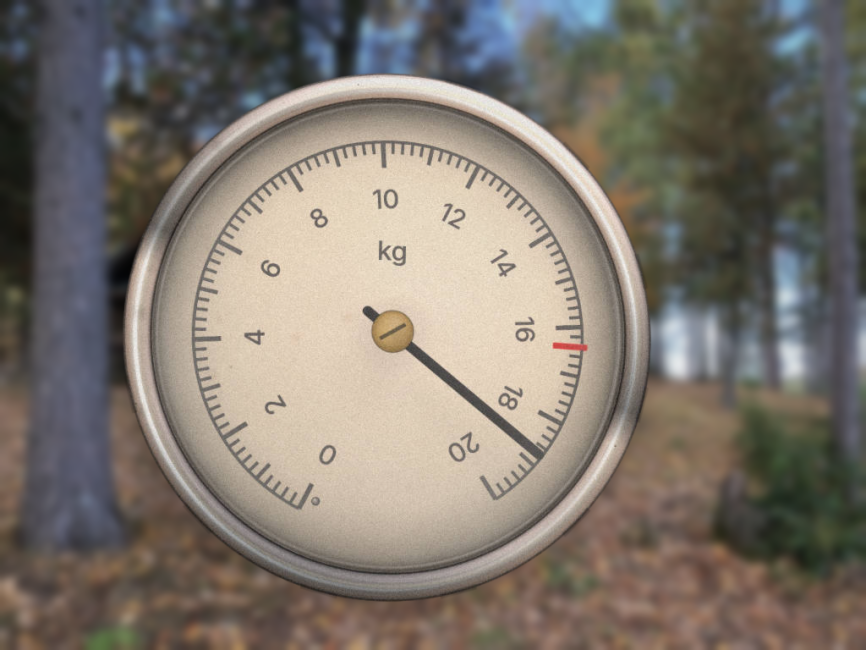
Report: 18.8kg
